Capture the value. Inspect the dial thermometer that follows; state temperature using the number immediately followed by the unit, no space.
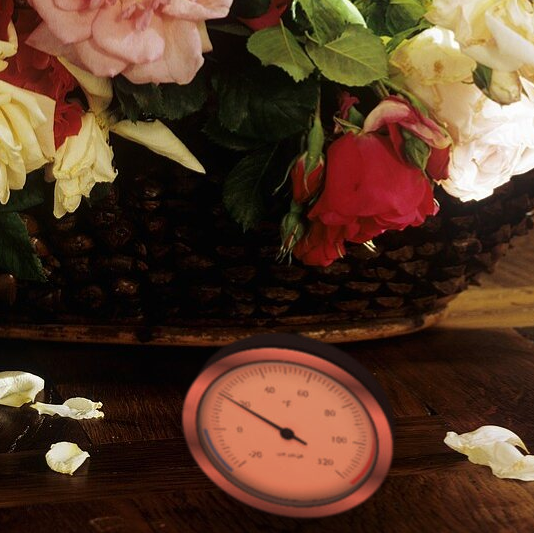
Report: 20°F
